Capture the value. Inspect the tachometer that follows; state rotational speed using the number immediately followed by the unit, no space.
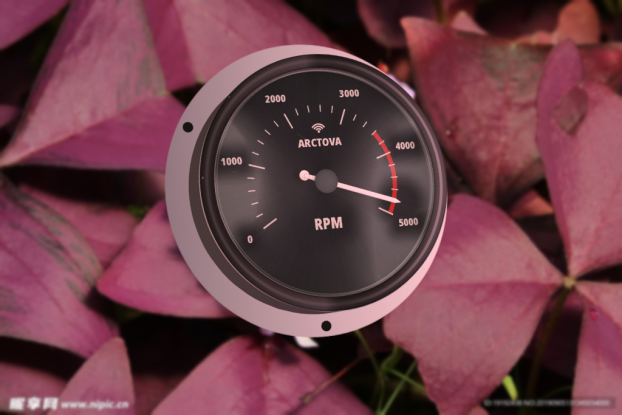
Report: 4800rpm
